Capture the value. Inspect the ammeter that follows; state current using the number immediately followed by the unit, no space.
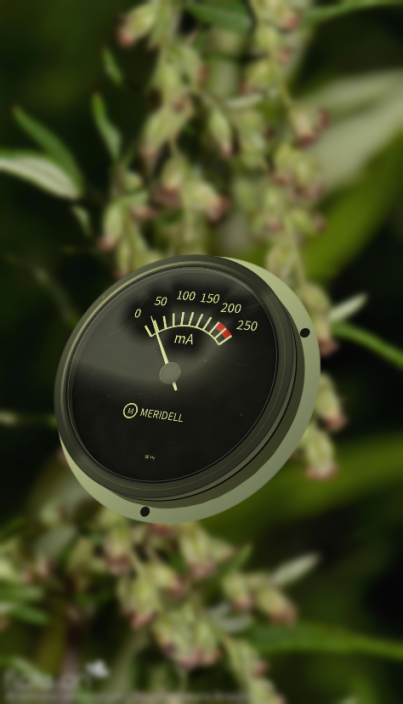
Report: 25mA
